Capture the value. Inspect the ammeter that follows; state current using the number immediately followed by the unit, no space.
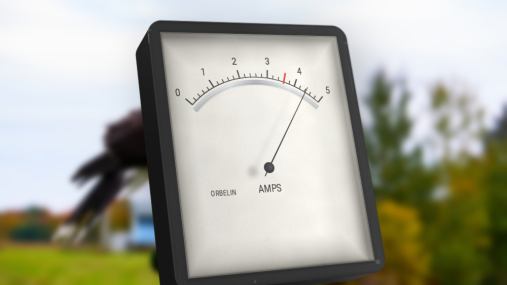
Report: 4.4A
